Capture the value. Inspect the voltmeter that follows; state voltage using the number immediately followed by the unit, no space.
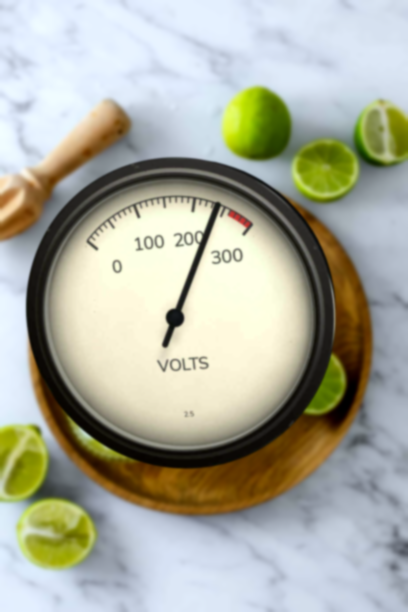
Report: 240V
